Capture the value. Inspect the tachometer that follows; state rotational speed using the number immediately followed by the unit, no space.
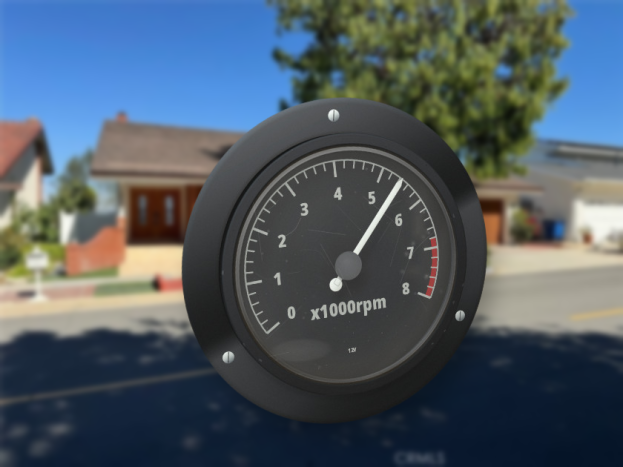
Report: 5400rpm
